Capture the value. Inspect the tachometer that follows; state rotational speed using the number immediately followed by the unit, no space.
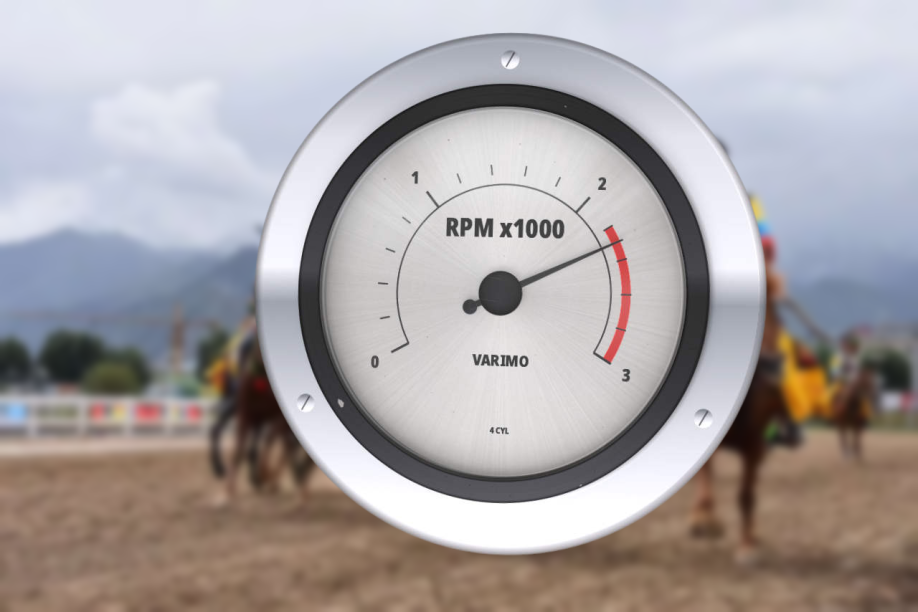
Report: 2300rpm
